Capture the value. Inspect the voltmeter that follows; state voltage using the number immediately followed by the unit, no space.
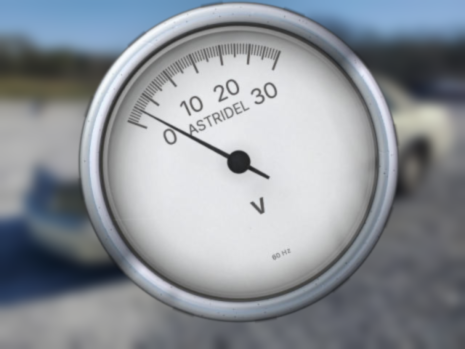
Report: 2.5V
